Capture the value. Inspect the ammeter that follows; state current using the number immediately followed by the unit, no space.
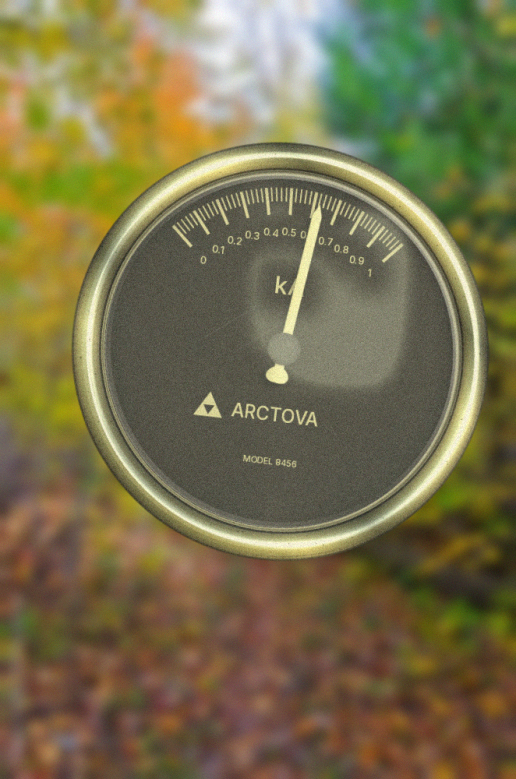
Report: 0.62kA
